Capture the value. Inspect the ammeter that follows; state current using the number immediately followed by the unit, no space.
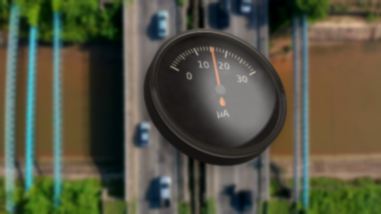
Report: 15µA
